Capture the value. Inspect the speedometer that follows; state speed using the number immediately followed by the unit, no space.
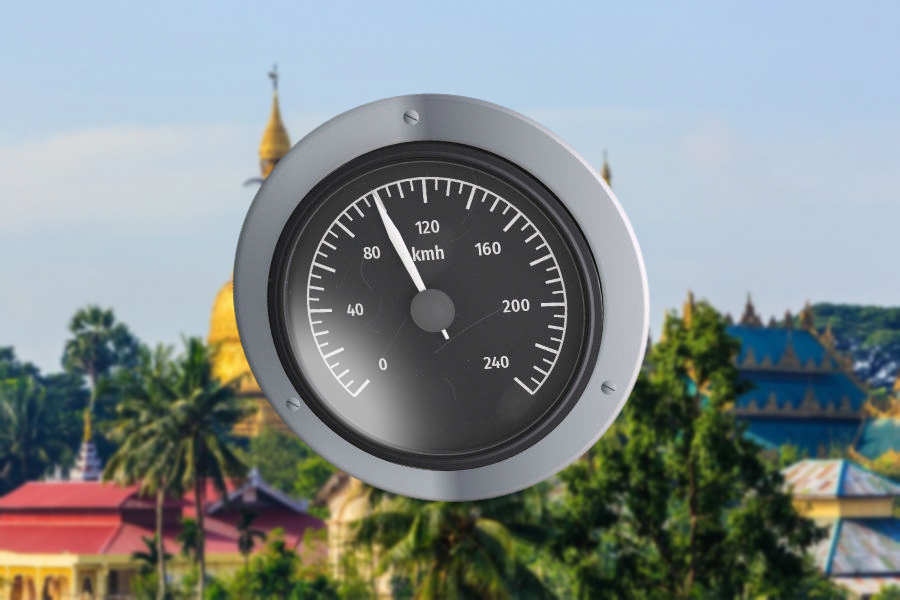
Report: 100km/h
